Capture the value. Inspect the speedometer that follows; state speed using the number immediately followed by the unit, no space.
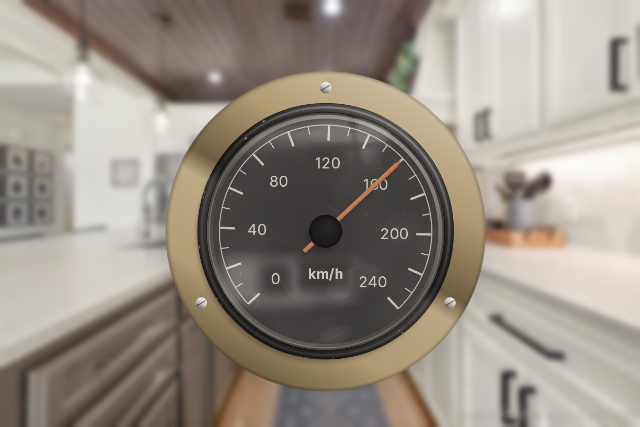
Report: 160km/h
